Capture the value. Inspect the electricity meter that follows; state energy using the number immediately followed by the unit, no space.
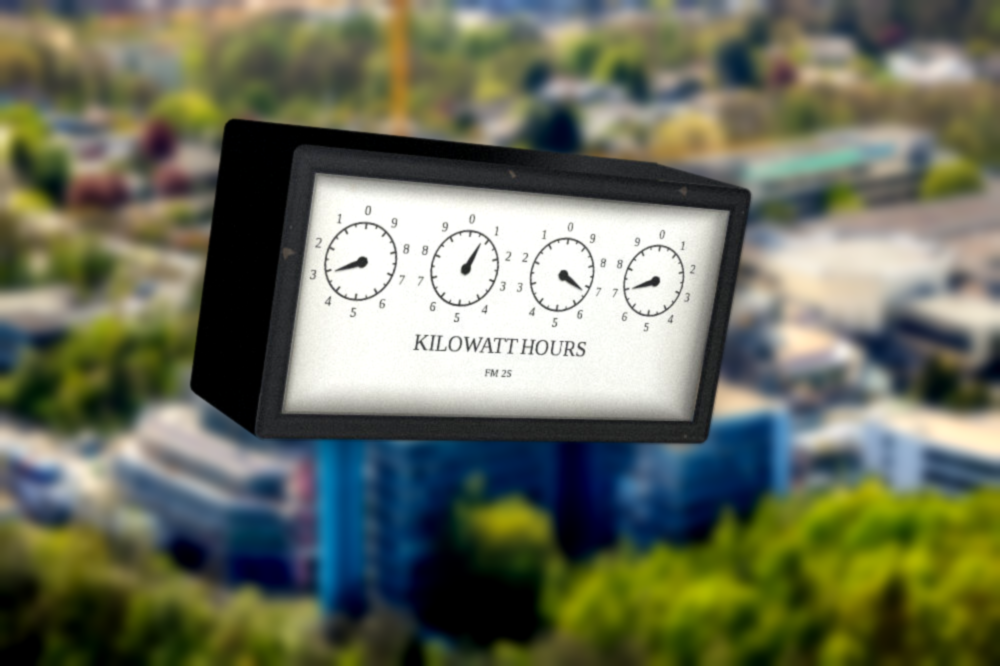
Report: 3067kWh
